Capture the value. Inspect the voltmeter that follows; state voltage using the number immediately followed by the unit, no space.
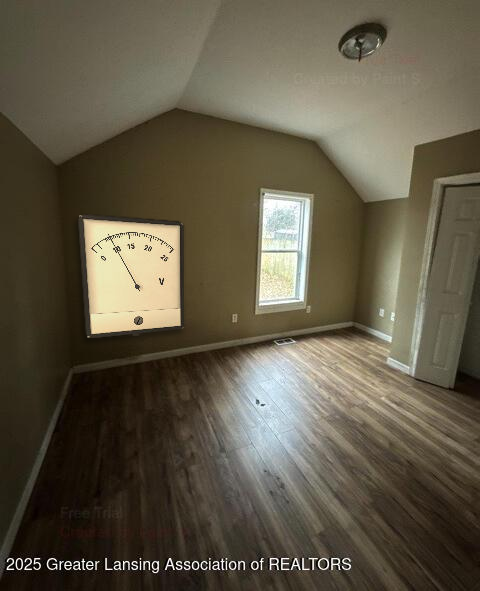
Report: 10V
